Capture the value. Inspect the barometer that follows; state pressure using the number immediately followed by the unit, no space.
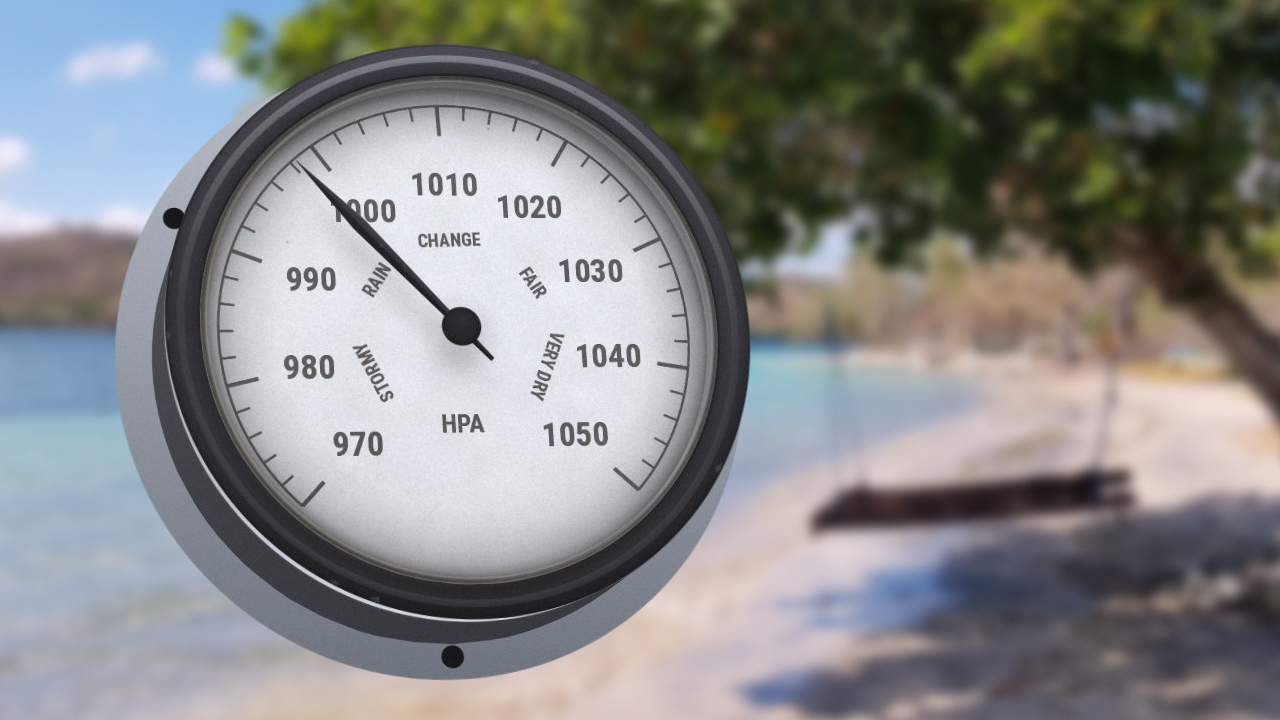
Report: 998hPa
